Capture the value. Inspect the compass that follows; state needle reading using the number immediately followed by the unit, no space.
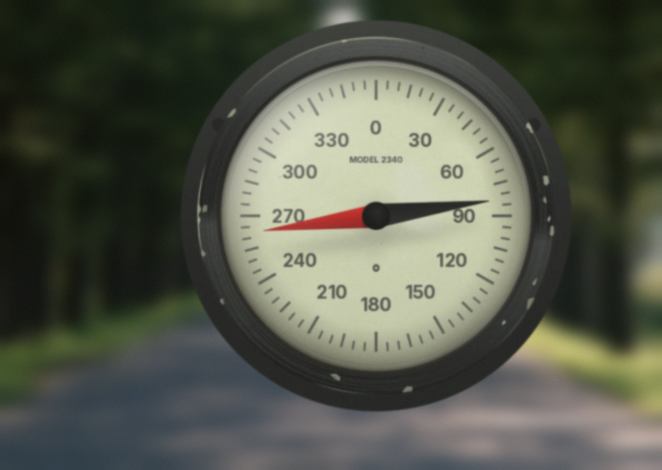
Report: 262.5°
